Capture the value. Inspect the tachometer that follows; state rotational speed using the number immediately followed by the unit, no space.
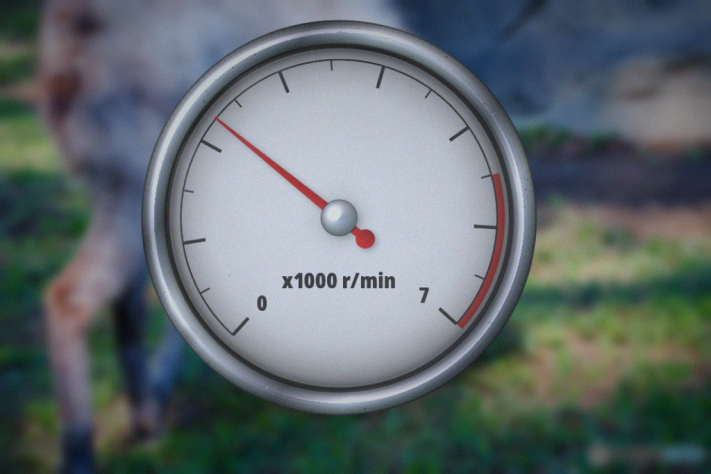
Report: 2250rpm
